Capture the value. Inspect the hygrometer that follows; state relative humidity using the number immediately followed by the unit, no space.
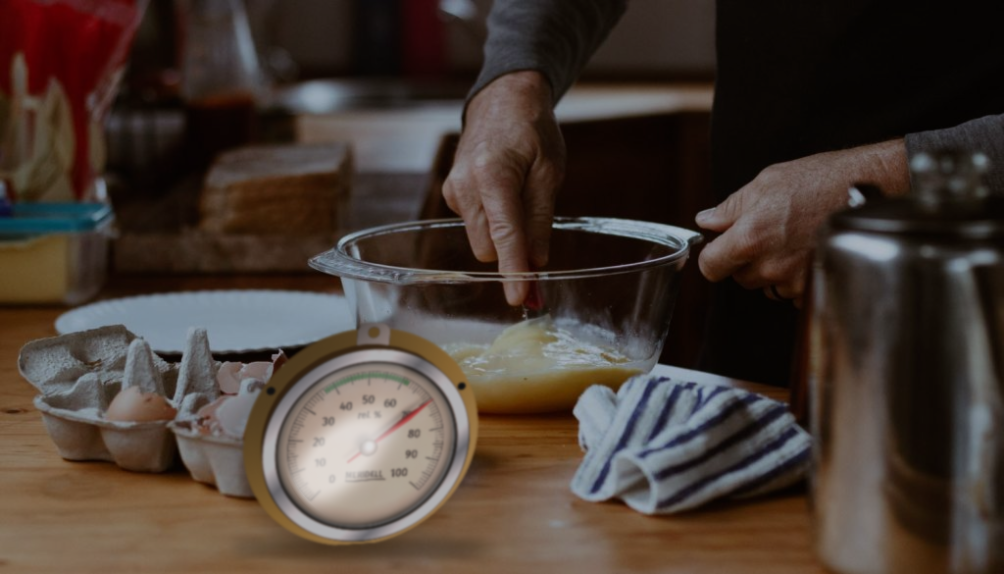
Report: 70%
